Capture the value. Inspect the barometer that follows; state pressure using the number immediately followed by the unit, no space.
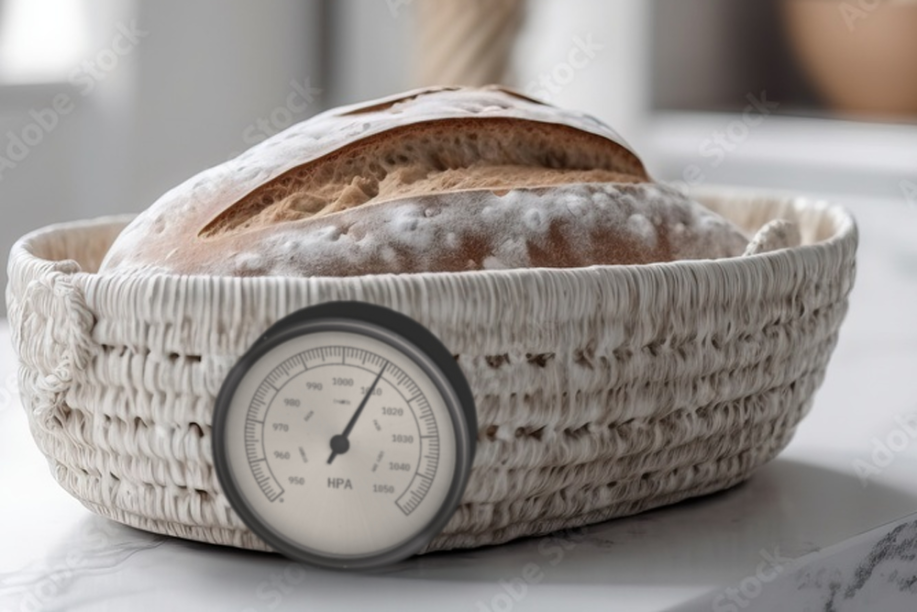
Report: 1010hPa
